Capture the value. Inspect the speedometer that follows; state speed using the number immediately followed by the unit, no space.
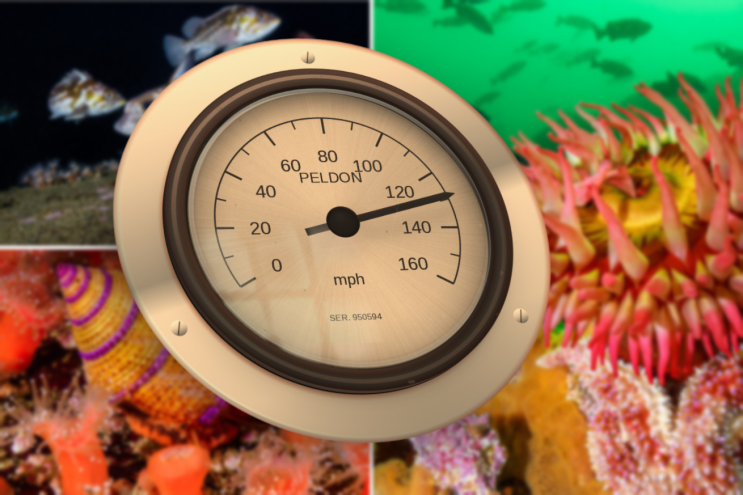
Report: 130mph
